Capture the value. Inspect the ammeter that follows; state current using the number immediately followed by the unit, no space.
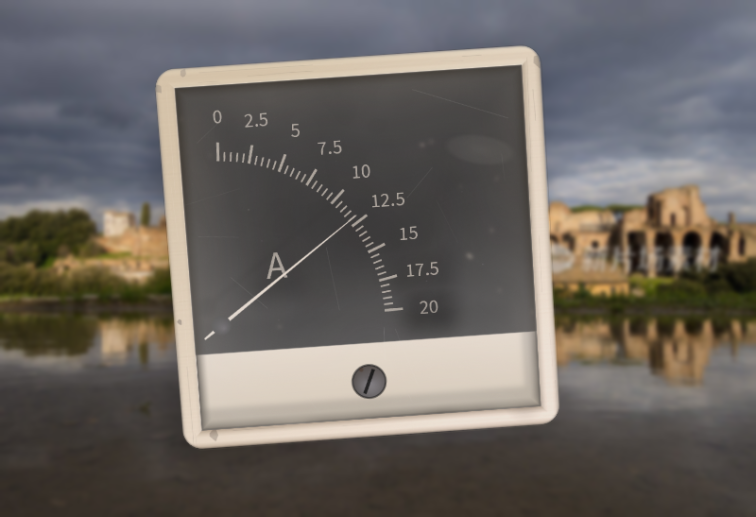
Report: 12A
